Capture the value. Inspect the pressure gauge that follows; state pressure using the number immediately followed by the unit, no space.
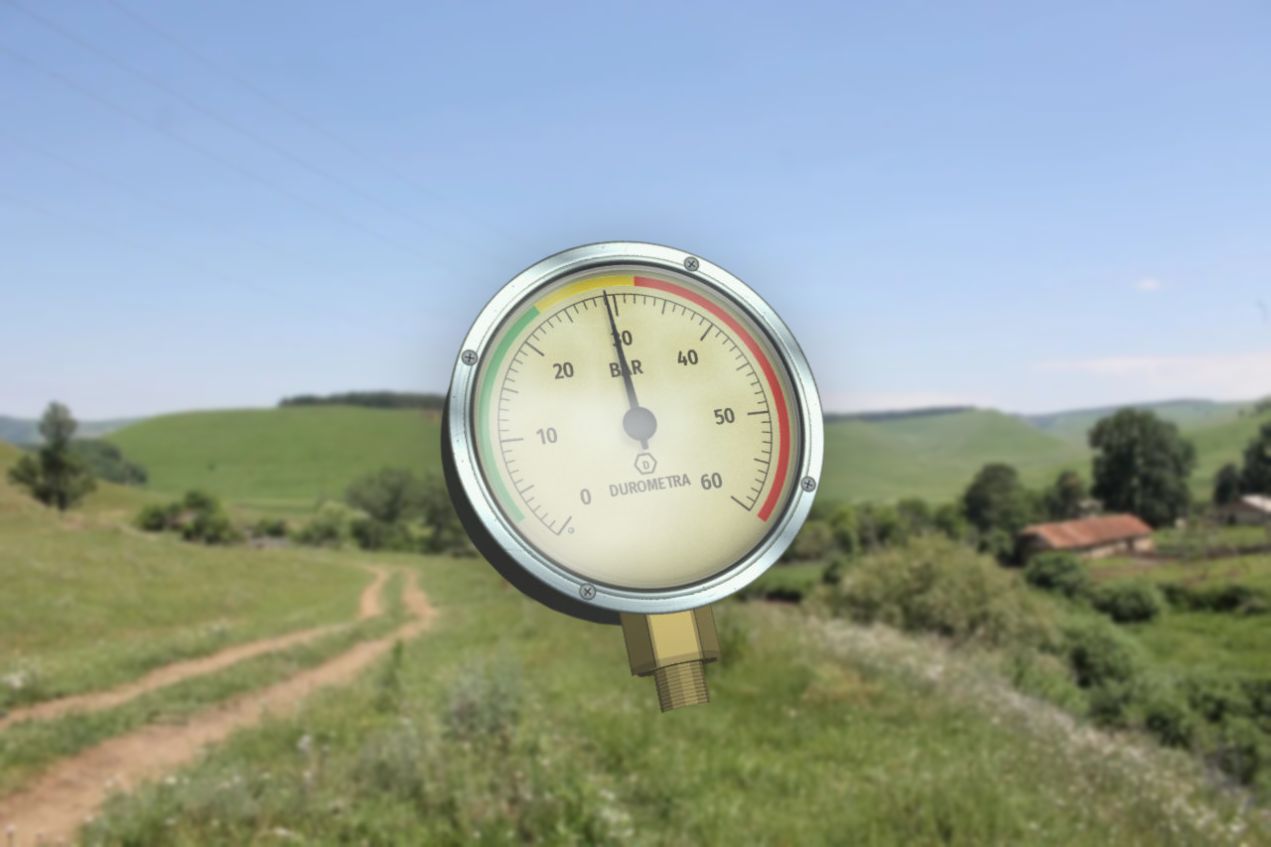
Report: 29bar
